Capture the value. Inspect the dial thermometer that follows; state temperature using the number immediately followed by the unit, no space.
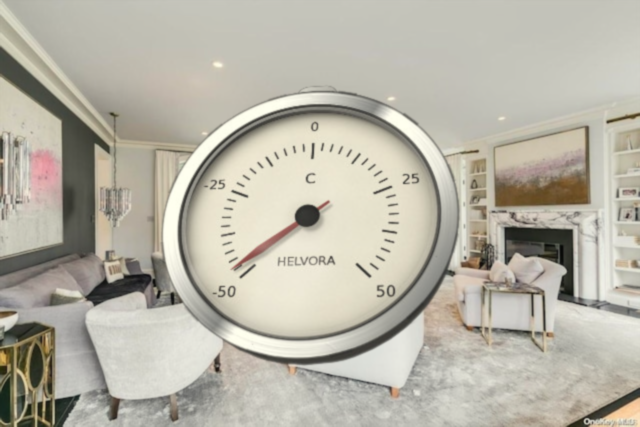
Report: -47.5°C
